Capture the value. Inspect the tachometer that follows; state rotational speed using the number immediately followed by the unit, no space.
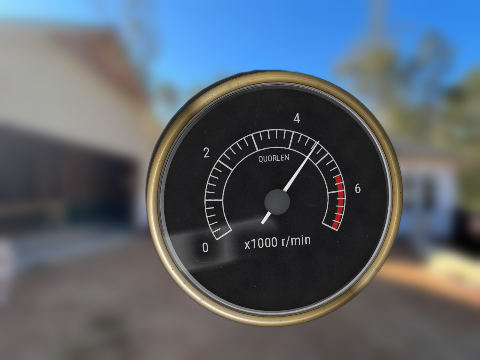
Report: 4600rpm
